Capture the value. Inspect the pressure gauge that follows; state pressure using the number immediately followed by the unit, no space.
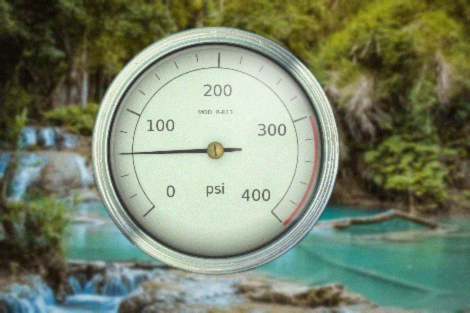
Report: 60psi
